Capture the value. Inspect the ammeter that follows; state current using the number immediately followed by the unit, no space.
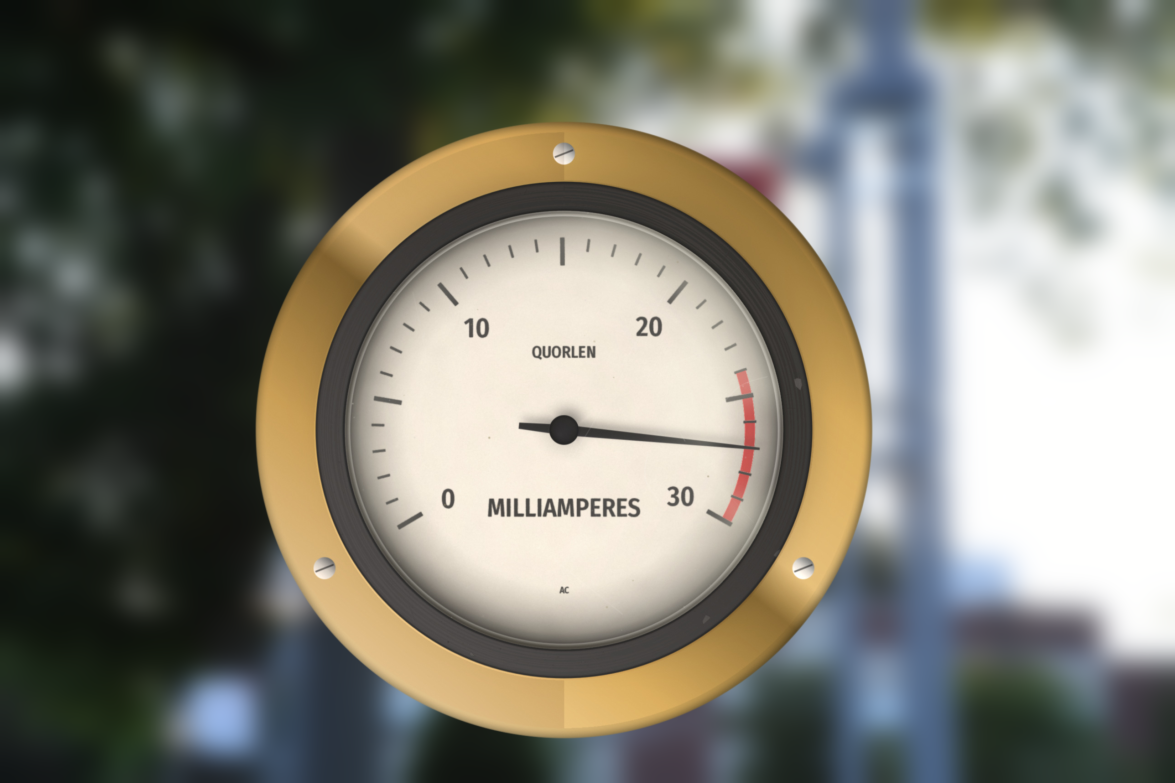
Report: 27mA
